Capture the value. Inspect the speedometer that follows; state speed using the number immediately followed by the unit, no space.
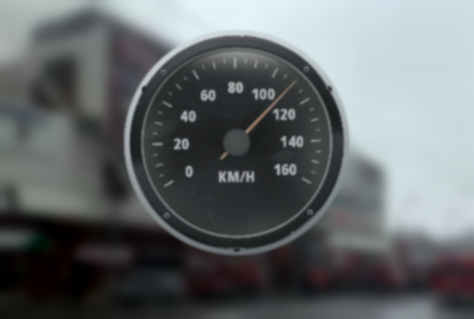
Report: 110km/h
